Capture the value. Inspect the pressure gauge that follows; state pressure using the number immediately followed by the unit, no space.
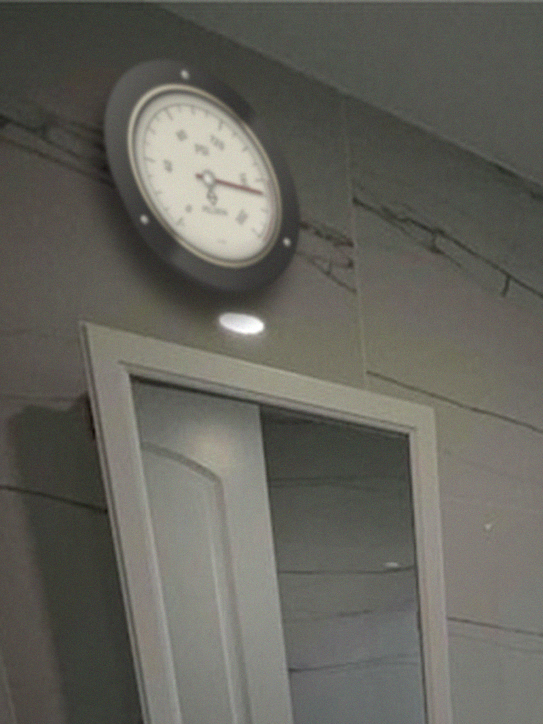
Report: 170psi
